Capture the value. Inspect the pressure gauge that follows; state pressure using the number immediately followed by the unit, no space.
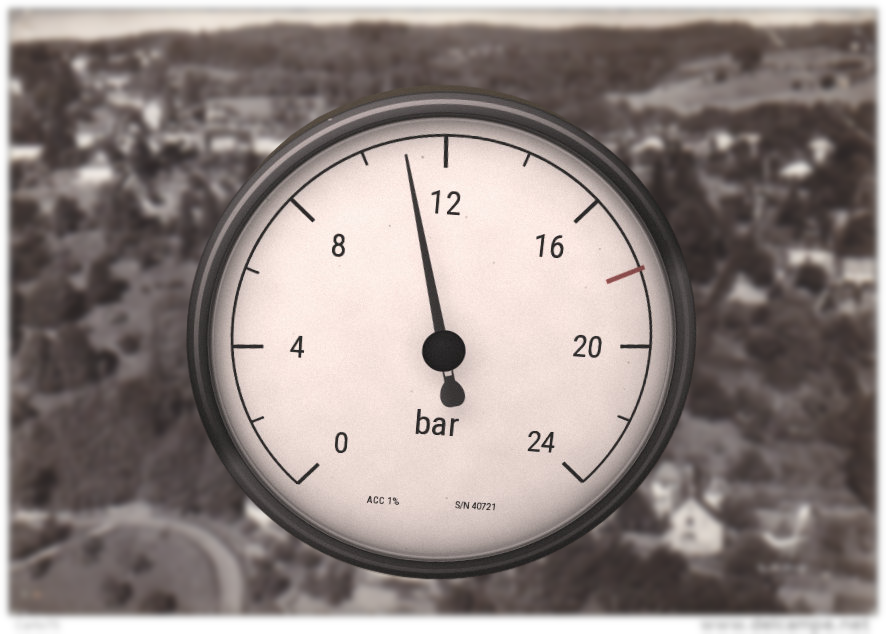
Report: 11bar
